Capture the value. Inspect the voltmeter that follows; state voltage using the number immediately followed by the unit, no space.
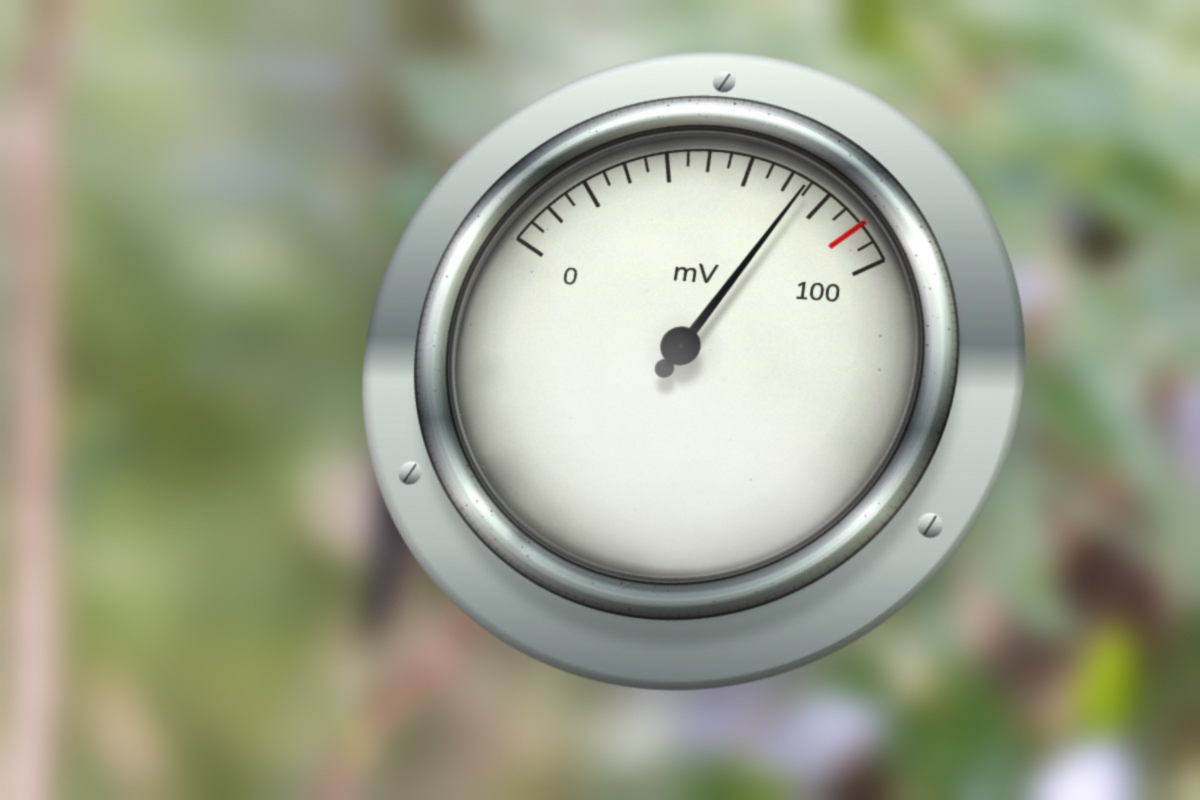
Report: 75mV
